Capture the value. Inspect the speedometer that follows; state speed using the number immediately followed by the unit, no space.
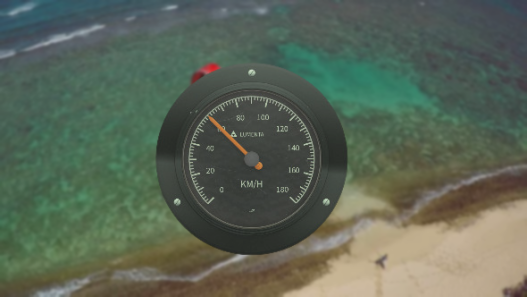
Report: 60km/h
